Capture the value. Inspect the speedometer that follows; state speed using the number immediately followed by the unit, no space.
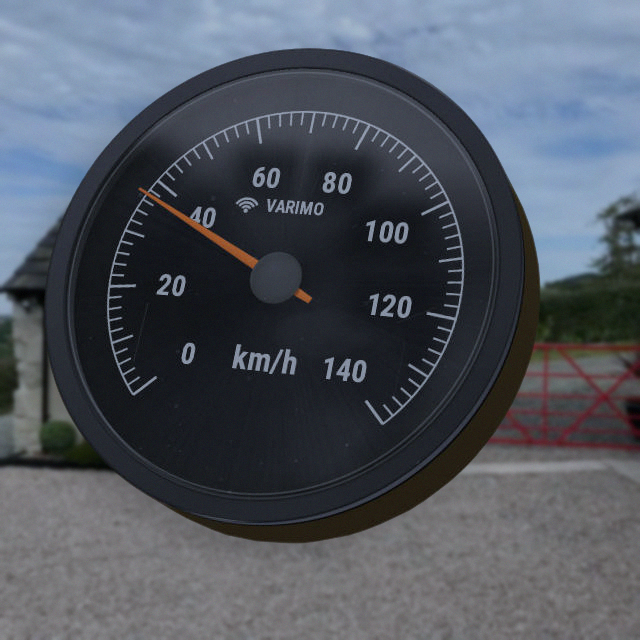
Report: 37km/h
